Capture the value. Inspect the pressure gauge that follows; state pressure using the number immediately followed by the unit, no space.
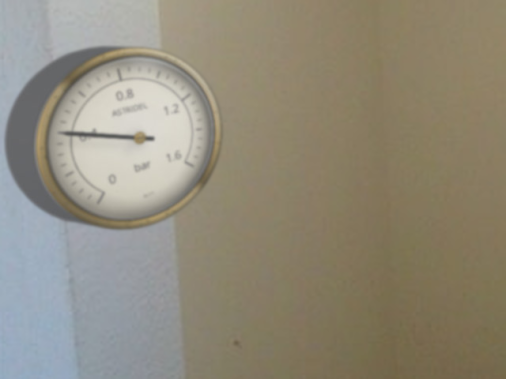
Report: 0.4bar
